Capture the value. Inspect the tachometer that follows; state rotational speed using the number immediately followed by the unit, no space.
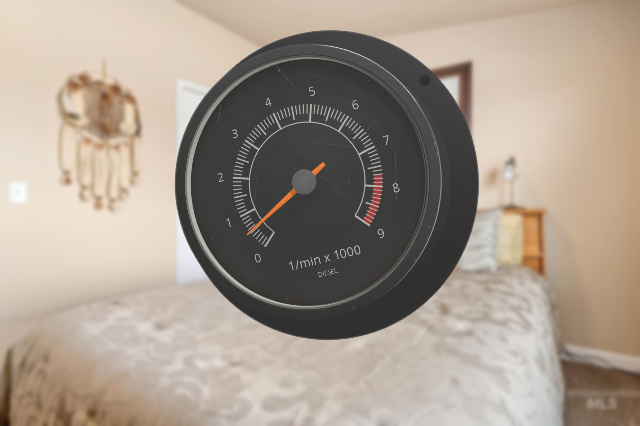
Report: 500rpm
